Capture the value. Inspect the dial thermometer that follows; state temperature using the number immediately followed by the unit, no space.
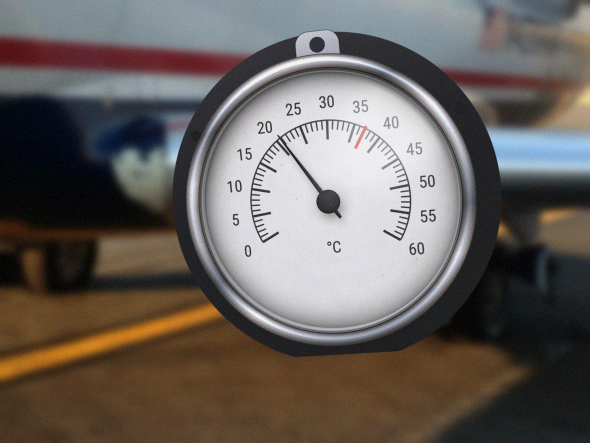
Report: 21°C
